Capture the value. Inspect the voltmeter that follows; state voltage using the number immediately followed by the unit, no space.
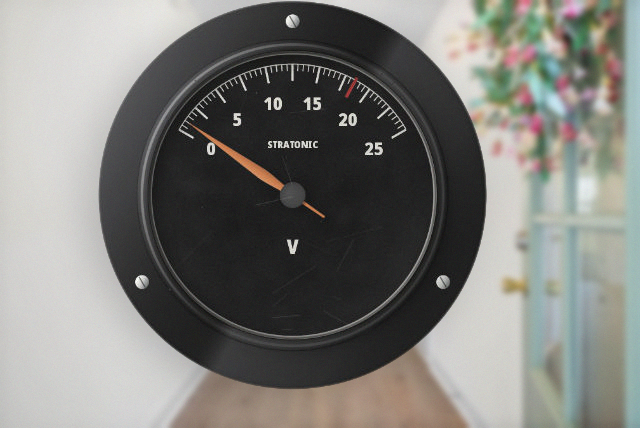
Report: 1V
